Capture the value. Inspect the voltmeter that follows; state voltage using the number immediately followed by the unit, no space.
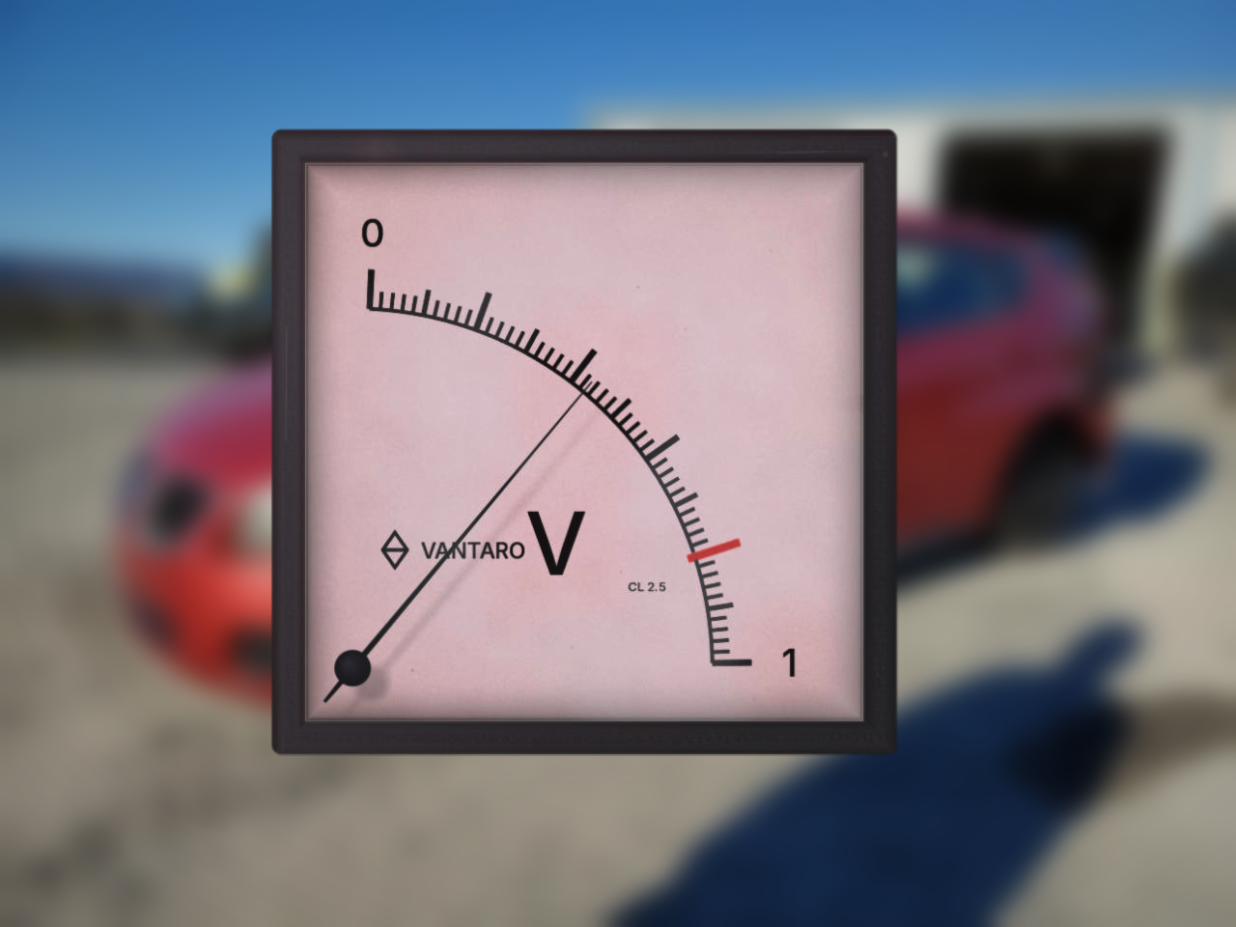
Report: 0.43V
